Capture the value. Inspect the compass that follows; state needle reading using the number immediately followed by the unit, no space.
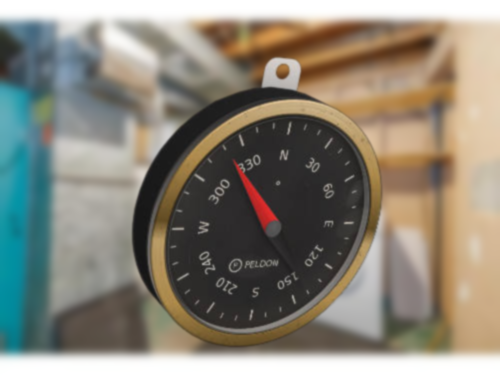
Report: 320°
